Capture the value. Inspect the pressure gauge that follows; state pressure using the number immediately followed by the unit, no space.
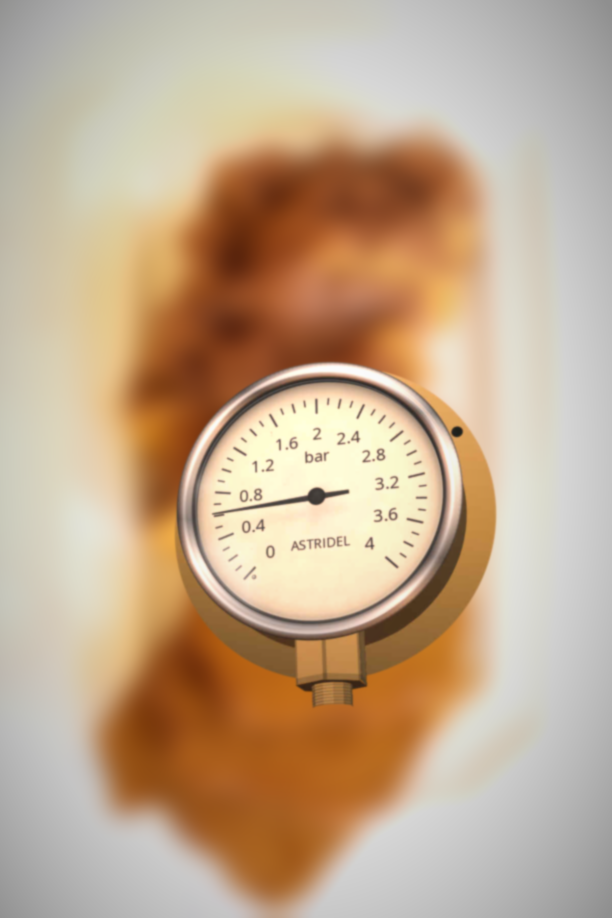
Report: 0.6bar
